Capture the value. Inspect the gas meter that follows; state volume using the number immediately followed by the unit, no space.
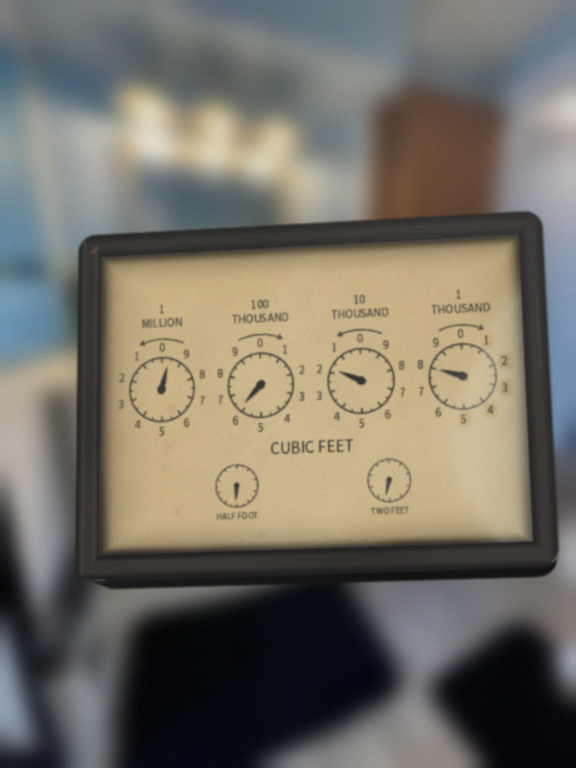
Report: 961800ft³
